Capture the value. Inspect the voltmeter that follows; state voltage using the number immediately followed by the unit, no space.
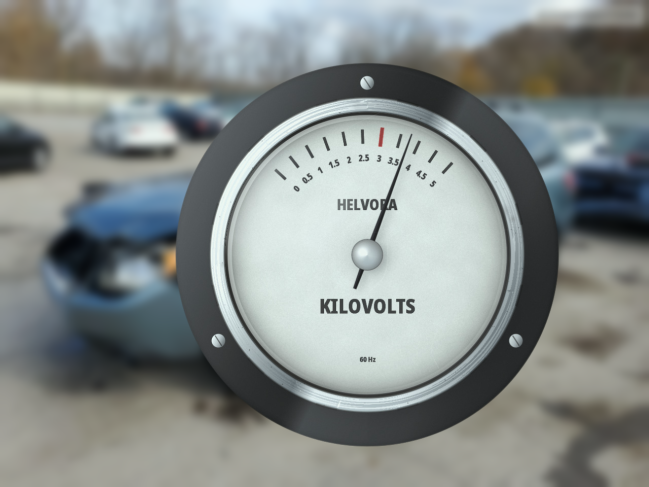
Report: 3.75kV
